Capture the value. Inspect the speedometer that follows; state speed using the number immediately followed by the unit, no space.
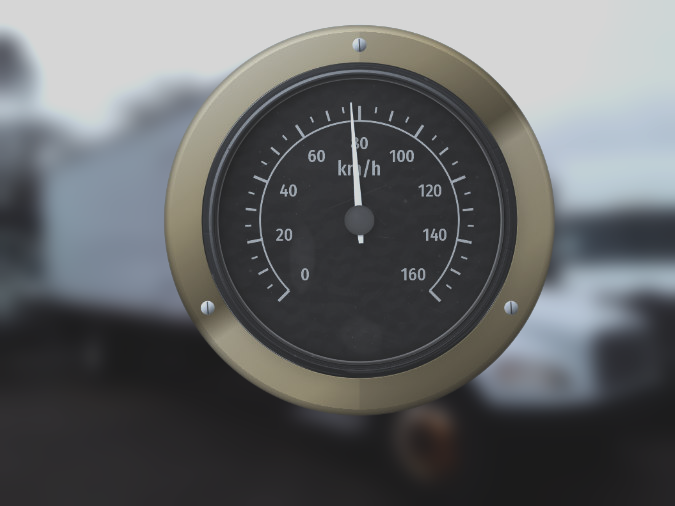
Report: 77.5km/h
